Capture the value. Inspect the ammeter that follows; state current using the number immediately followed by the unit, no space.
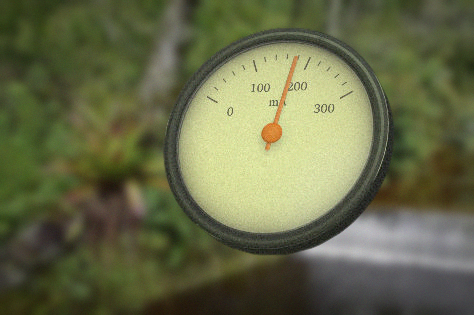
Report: 180mA
